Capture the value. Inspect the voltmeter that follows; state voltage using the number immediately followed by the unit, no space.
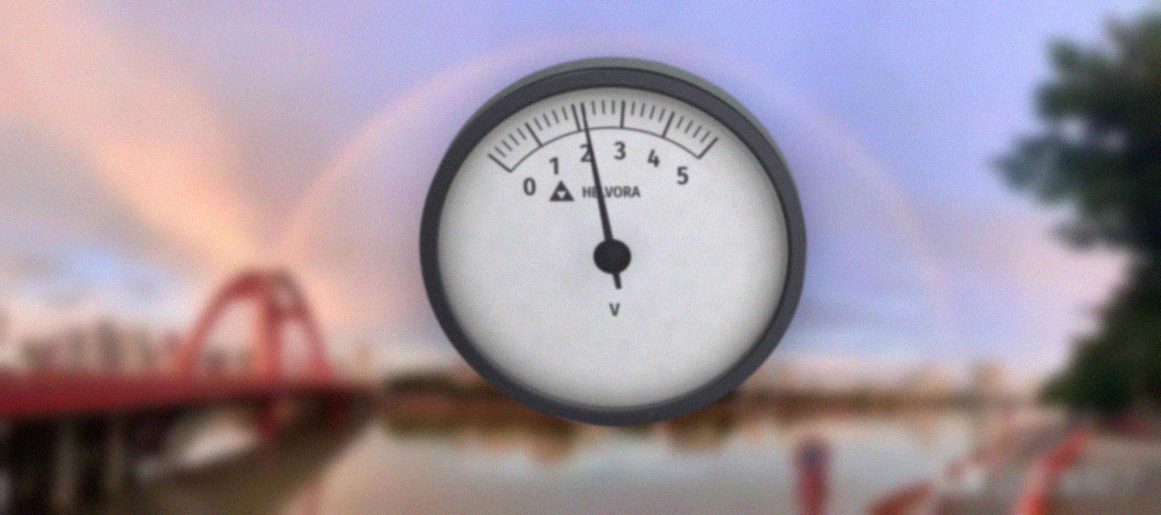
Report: 2.2V
